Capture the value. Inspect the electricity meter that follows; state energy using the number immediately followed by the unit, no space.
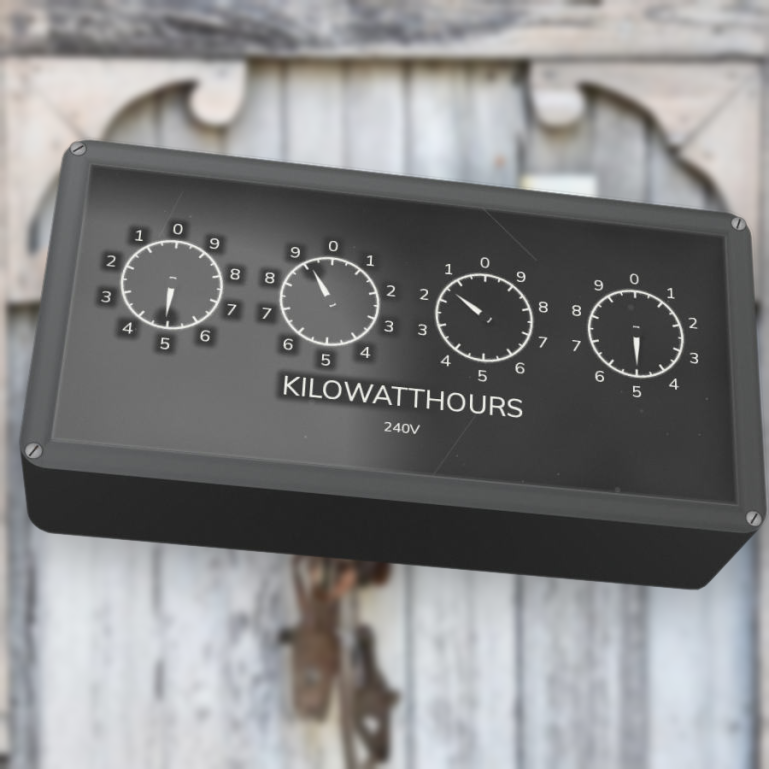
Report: 4915kWh
